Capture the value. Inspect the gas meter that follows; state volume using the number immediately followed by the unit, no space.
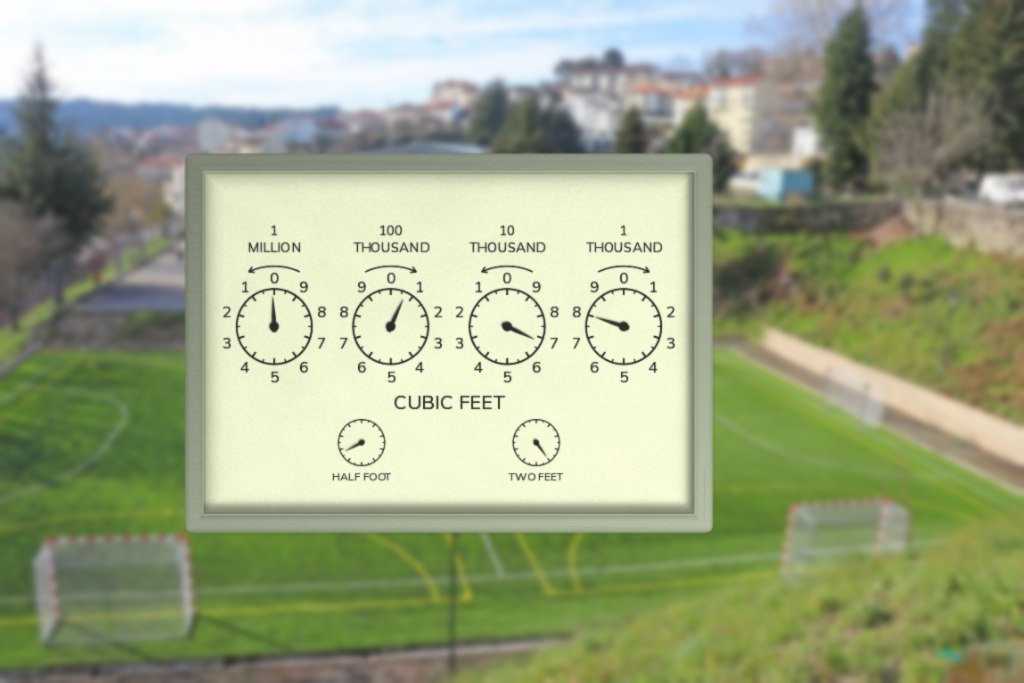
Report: 6800ft³
